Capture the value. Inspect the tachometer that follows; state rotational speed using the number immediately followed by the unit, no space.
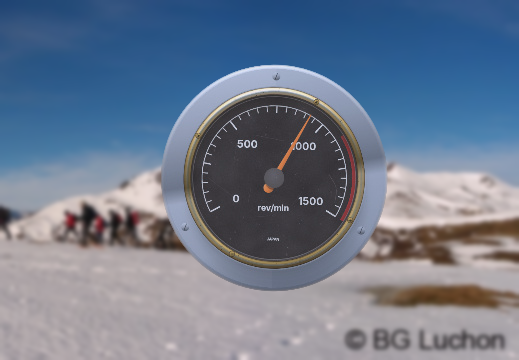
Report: 925rpm
